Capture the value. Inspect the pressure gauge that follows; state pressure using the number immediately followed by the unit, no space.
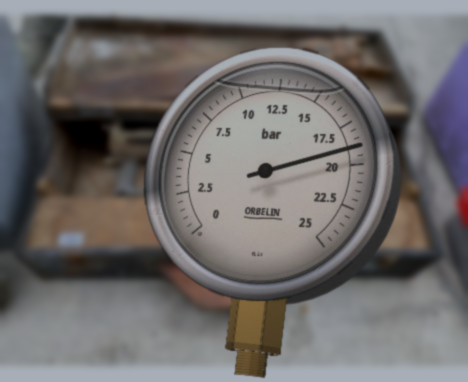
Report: 19bar
